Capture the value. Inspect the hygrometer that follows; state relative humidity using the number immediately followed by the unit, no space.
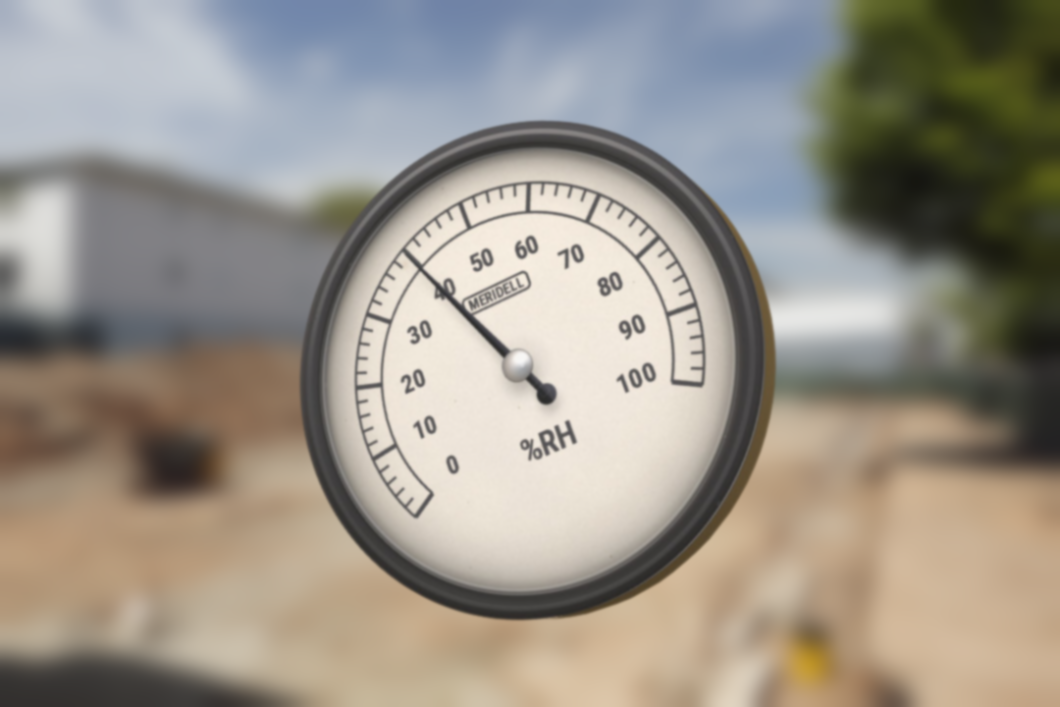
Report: 40%
